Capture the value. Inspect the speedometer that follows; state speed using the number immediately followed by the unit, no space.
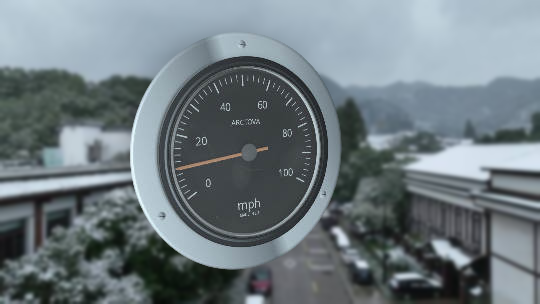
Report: 10mph
